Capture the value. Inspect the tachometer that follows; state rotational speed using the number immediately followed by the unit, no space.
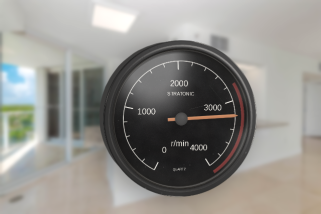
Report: 3200rpm
